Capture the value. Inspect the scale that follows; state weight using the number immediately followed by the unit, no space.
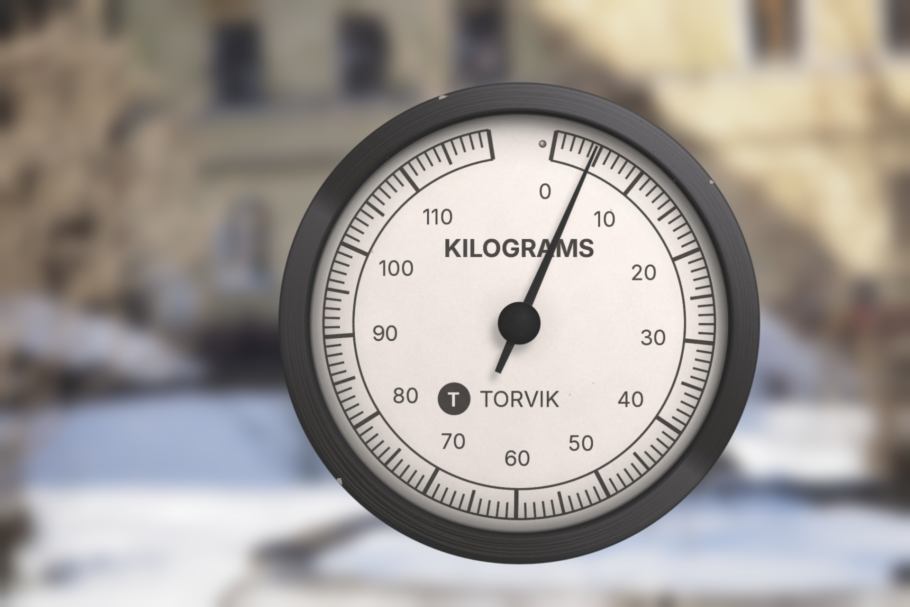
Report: 4.5kg
